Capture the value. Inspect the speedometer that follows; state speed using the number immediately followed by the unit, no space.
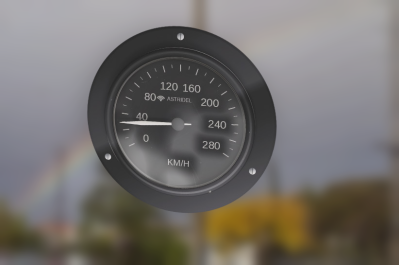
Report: 30km/h
